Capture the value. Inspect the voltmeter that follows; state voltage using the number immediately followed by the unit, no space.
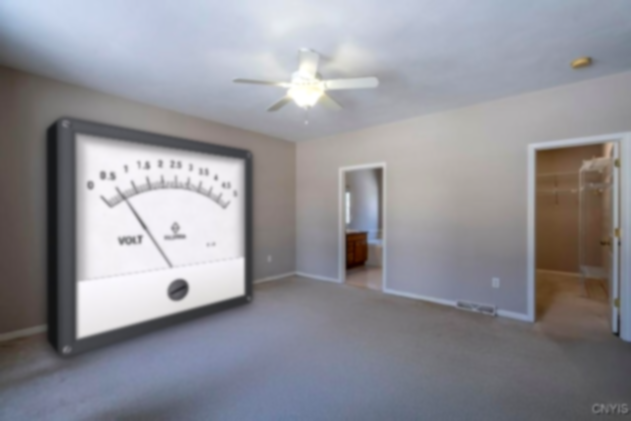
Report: 0.5V
